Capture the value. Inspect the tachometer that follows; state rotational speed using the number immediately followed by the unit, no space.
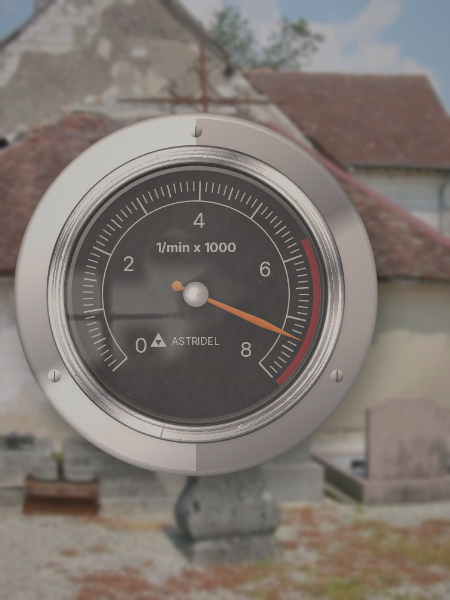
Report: 7300rpm
